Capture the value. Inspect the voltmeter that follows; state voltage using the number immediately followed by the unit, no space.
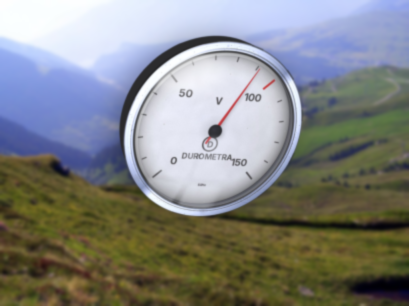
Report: 90V
